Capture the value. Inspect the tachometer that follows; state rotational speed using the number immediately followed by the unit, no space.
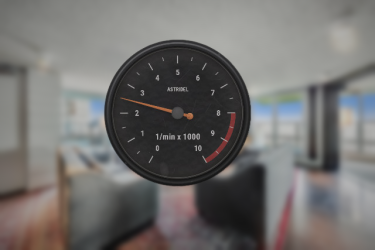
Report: 2500rpm
